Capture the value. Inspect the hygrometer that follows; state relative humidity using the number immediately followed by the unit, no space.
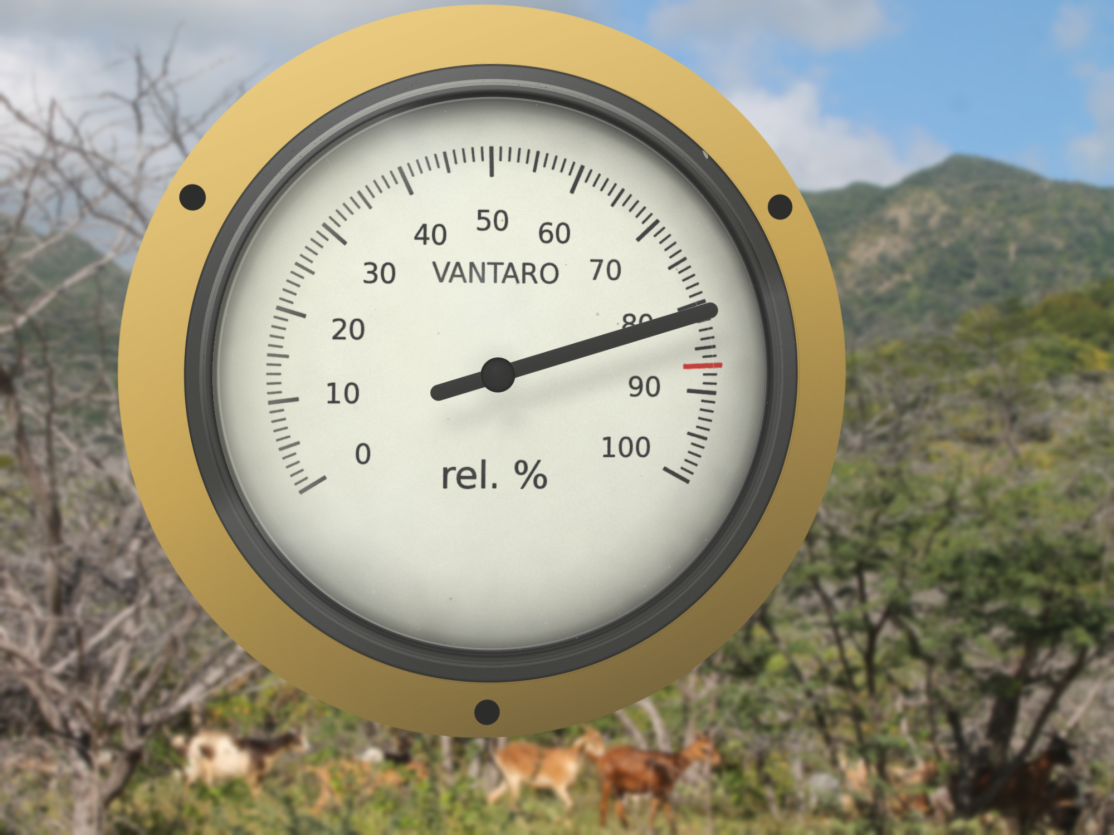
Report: 81%
